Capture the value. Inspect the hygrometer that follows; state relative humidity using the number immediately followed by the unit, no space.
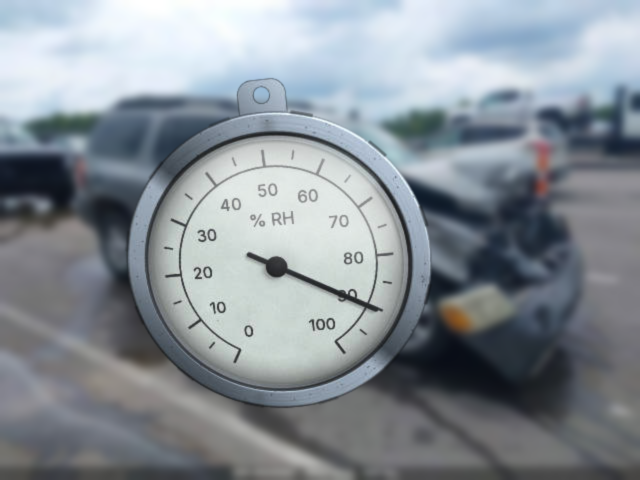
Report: 90%
